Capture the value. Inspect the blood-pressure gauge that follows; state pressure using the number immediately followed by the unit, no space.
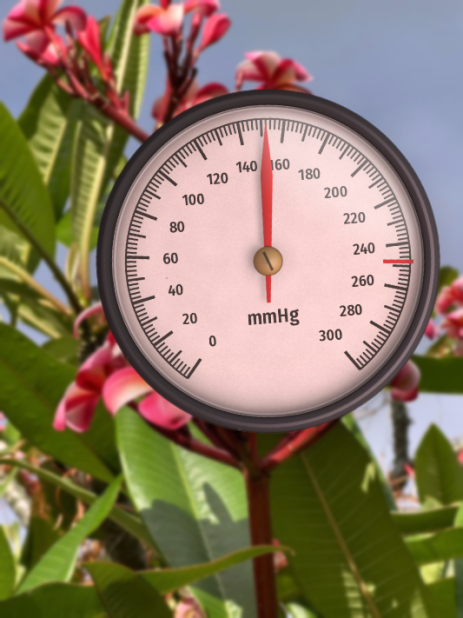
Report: 152mmHg
